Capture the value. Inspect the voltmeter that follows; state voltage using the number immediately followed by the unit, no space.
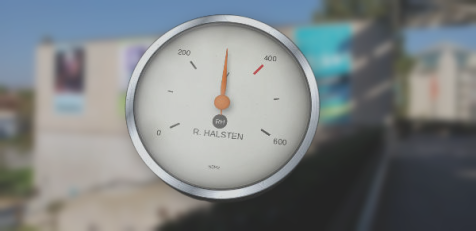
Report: 300V
